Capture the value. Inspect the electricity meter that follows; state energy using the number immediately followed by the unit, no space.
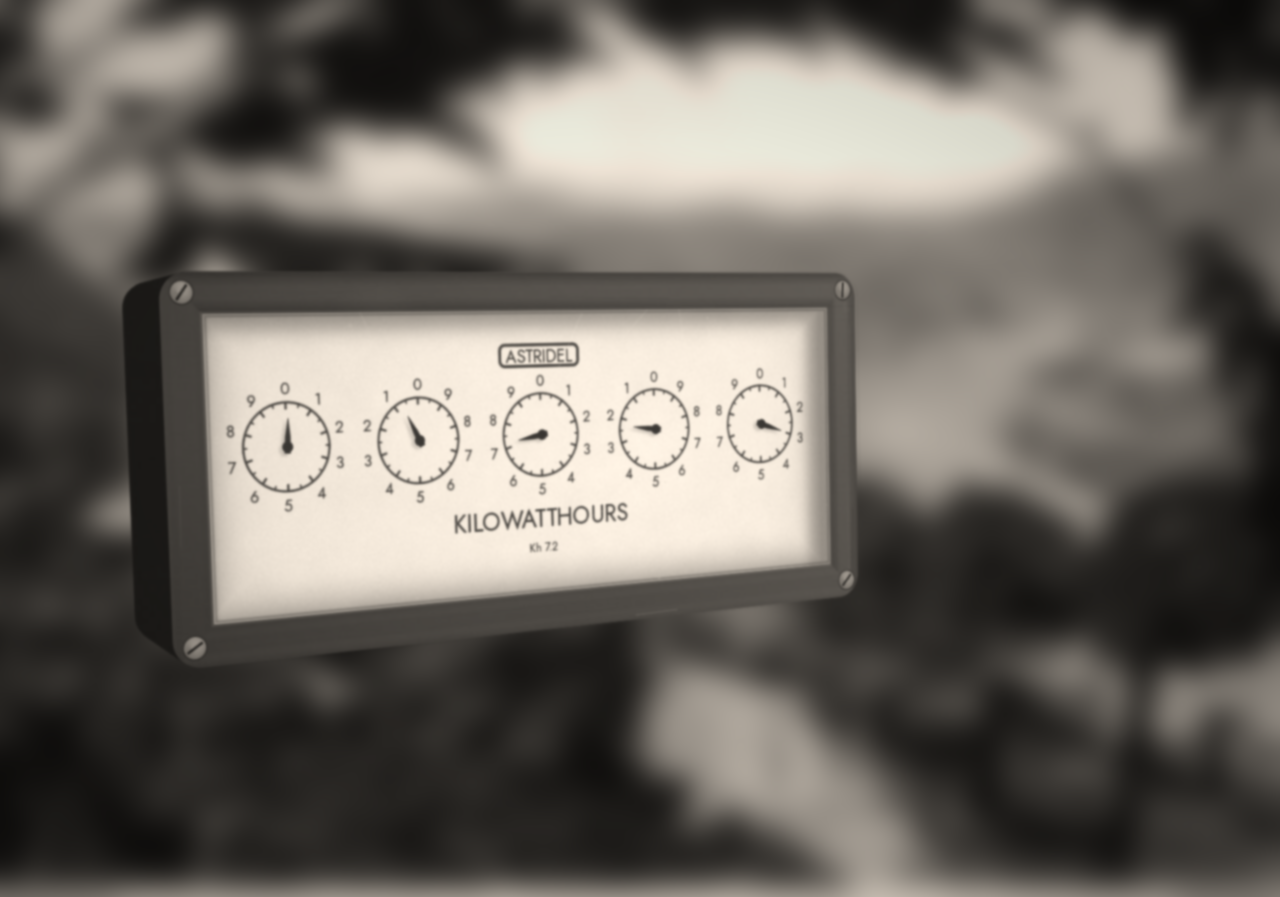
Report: 723kWh
